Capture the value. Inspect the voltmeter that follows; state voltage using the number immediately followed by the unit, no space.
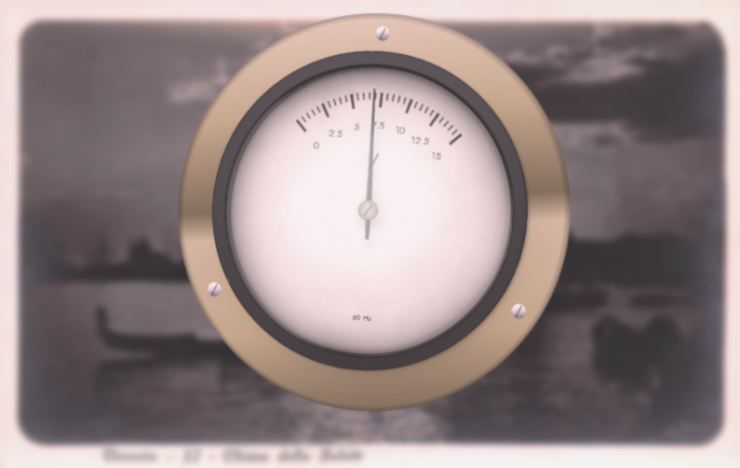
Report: 7V
